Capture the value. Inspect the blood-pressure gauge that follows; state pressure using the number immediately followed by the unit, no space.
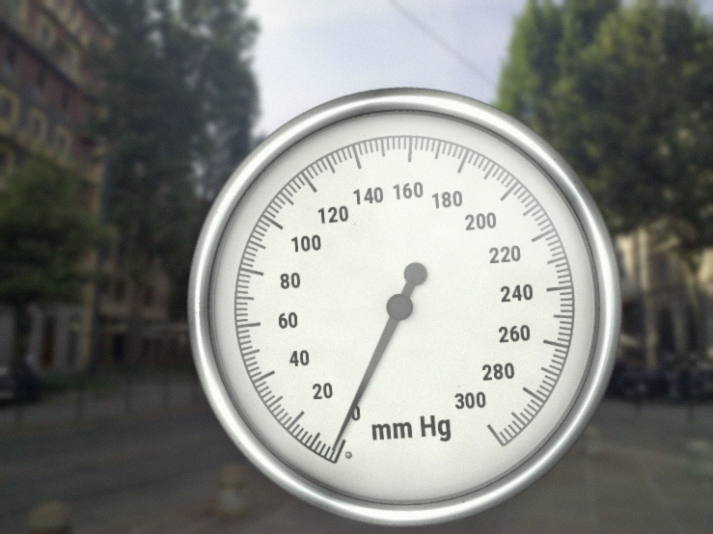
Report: 2mmHg
